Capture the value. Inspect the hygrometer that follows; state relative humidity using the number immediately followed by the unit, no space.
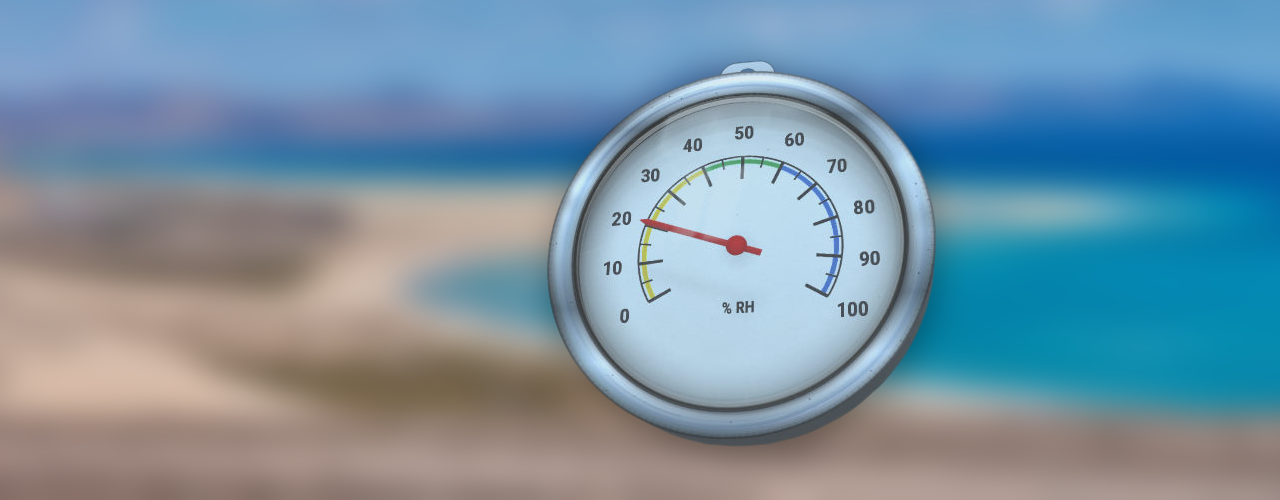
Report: 20%
